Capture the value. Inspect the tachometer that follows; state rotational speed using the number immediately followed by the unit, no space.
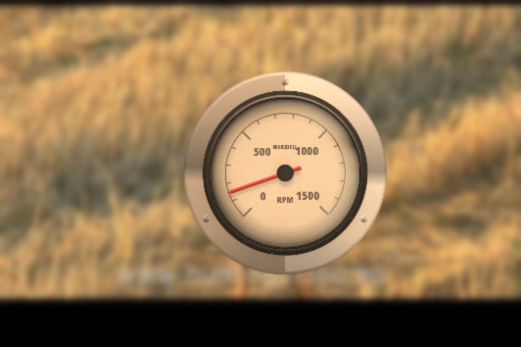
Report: 150rpm
